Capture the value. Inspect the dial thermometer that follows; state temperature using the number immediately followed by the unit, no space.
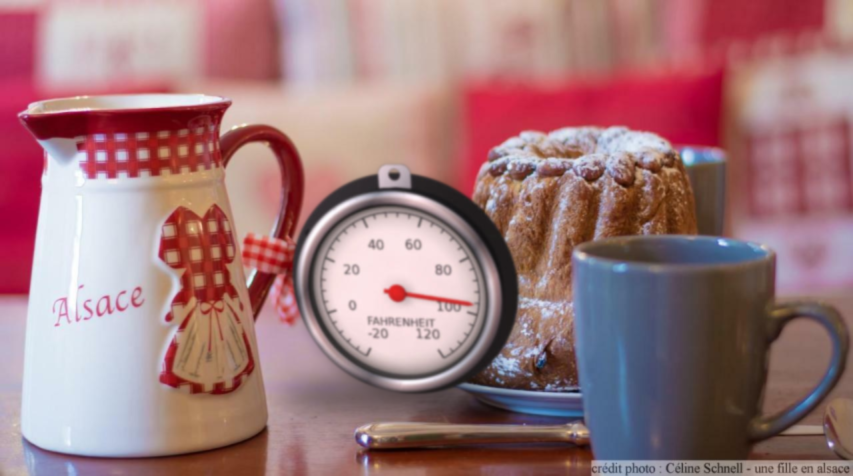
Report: 96°F
